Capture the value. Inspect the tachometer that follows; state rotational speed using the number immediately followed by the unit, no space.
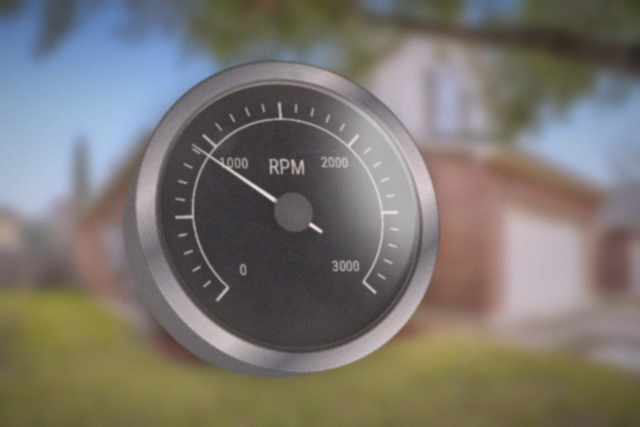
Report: 900rpm
